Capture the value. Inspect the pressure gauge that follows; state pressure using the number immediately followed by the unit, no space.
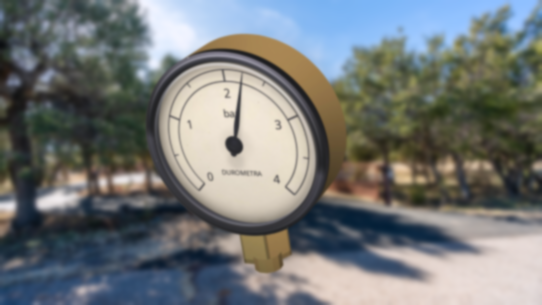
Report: 2.25bar
